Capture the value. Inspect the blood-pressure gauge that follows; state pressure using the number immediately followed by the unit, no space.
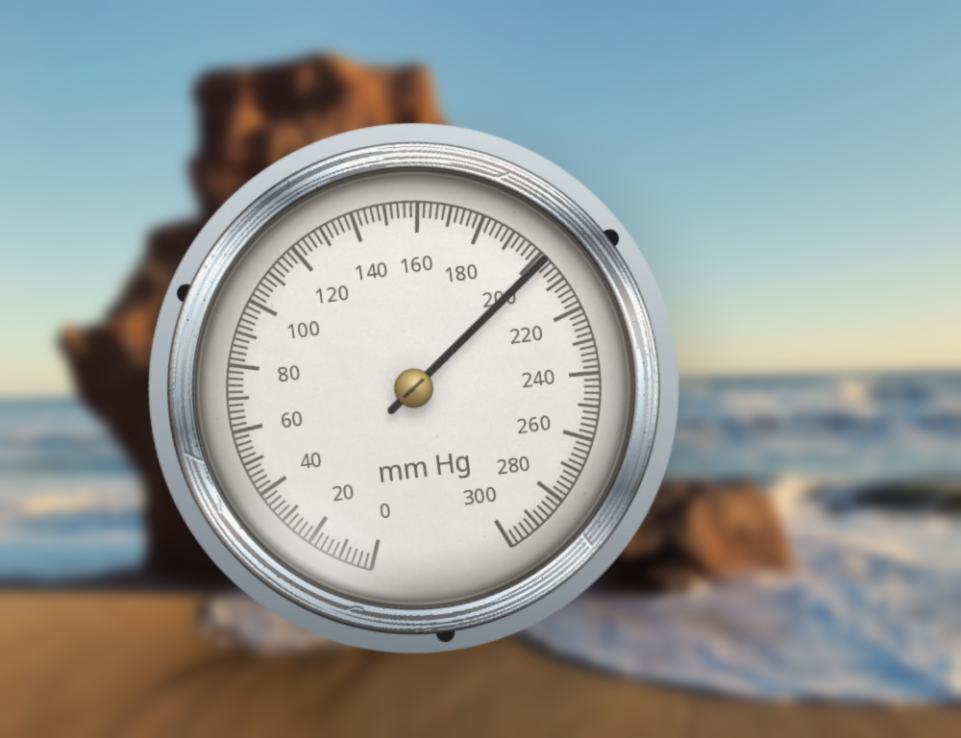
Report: 202mmHg
